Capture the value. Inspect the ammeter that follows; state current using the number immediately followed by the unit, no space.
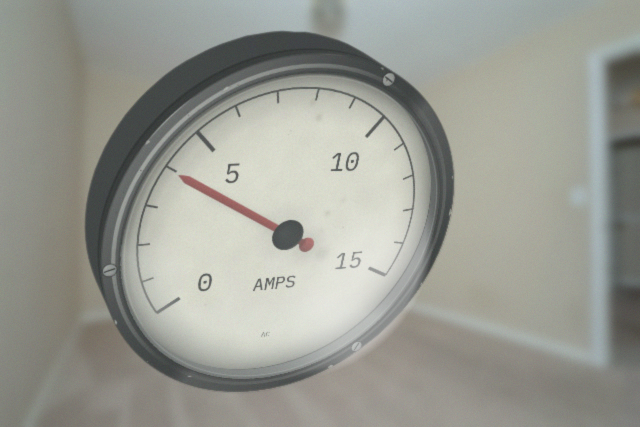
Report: 4A
